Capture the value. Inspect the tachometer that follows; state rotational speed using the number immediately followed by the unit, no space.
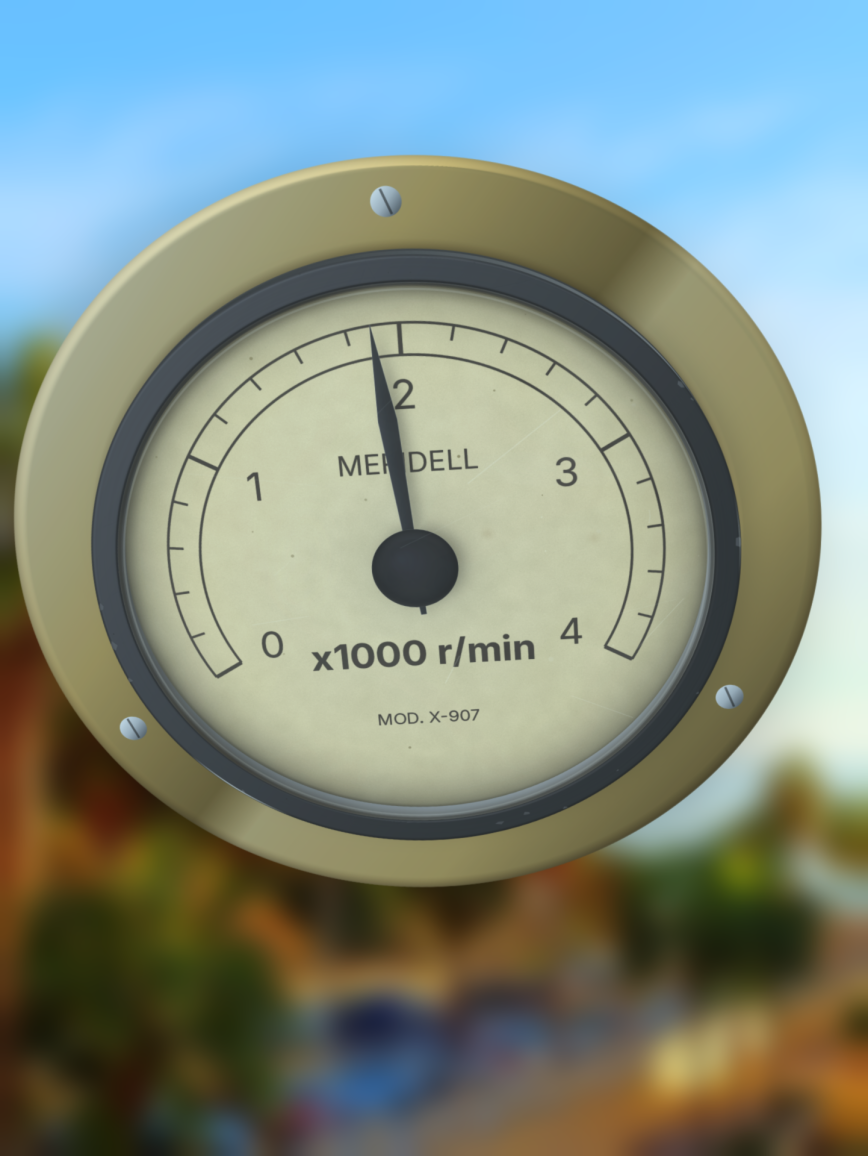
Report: 1900rpm
